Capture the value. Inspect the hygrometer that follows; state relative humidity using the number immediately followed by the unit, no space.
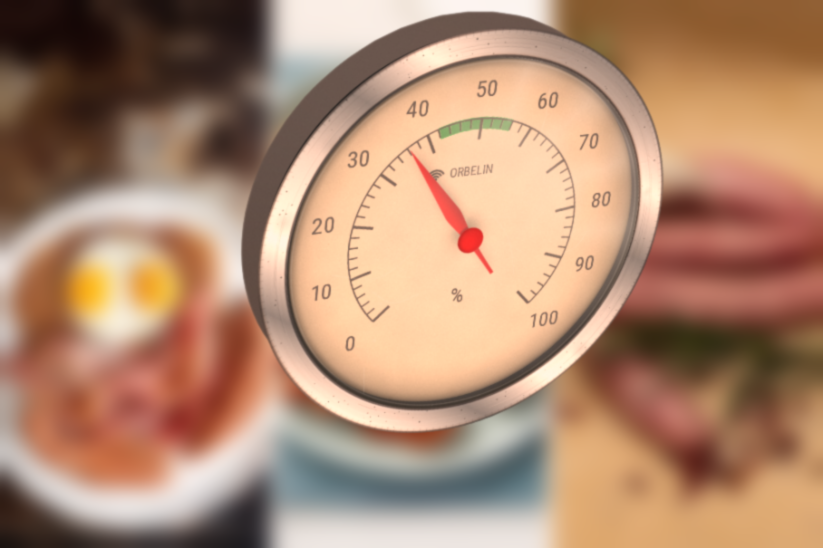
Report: 36%
